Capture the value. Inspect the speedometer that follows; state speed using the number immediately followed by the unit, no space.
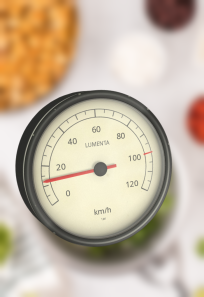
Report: 12.5km/h
